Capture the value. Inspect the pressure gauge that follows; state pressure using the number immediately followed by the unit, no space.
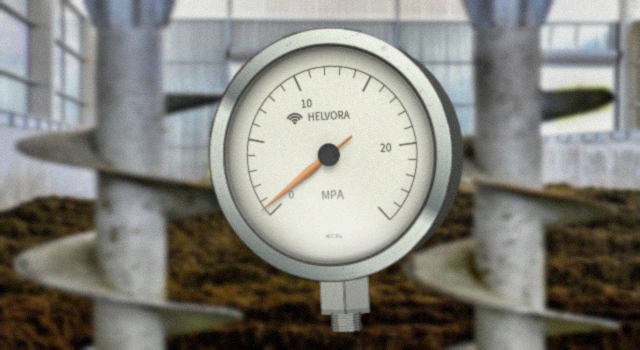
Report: 0.5MPa
